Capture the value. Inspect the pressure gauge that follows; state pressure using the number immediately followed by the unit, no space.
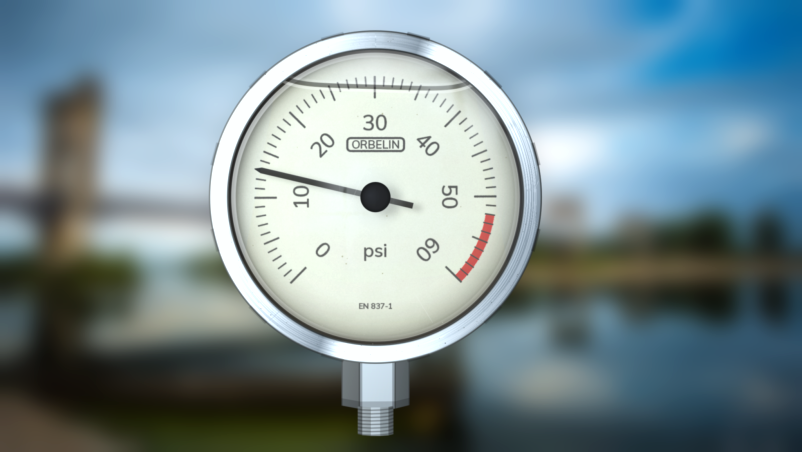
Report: 13psi
